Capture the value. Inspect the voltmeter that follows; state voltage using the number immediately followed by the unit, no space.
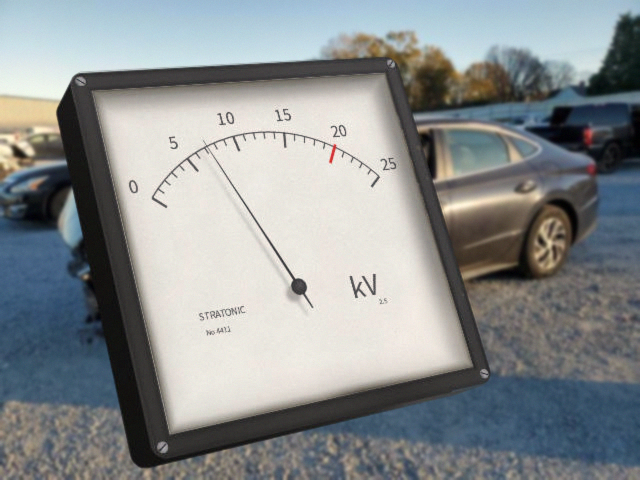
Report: 7kV
